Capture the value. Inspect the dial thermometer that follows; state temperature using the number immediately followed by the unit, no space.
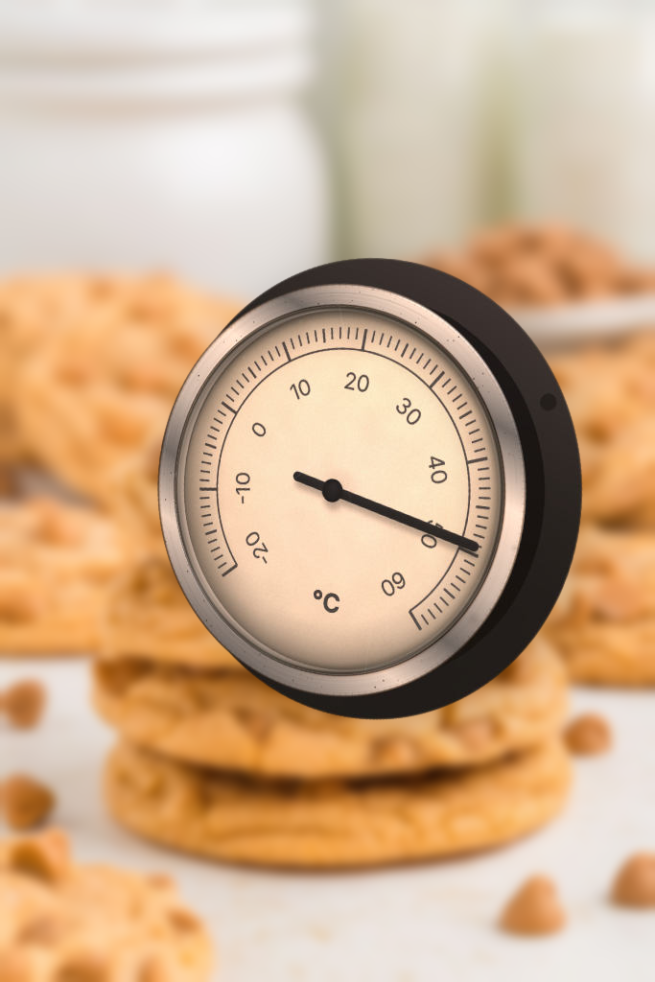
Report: 49°C
